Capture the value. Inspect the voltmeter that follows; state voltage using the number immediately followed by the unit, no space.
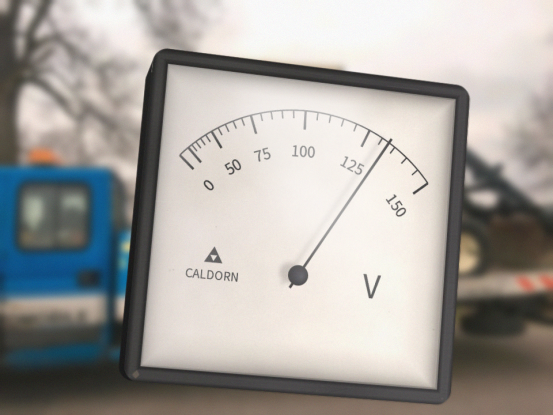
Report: 132.5V
